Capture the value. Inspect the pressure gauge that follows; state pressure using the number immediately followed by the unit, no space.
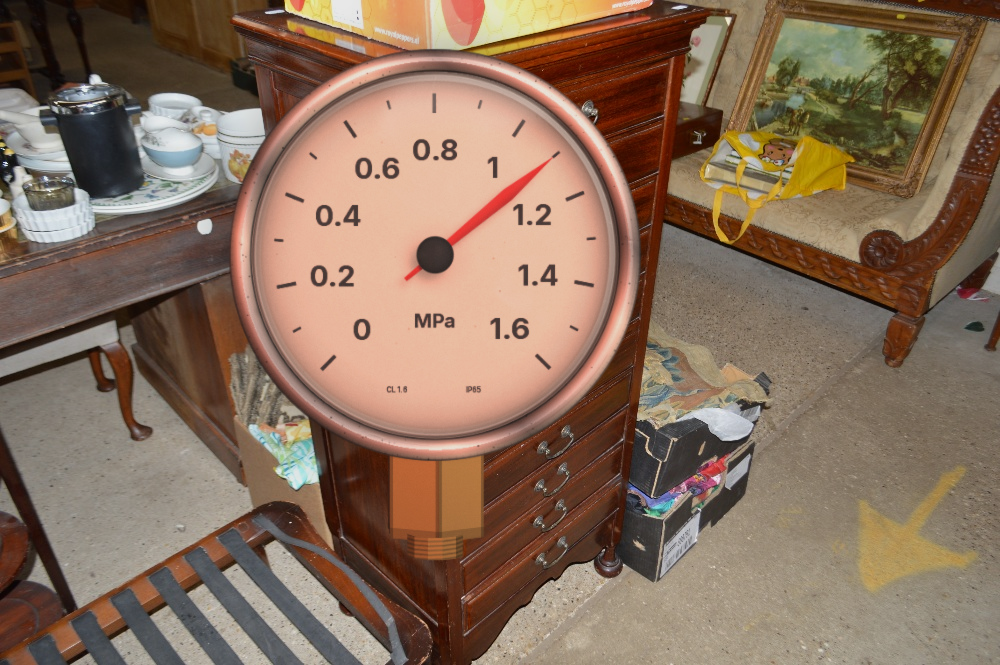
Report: 1.1MPa
